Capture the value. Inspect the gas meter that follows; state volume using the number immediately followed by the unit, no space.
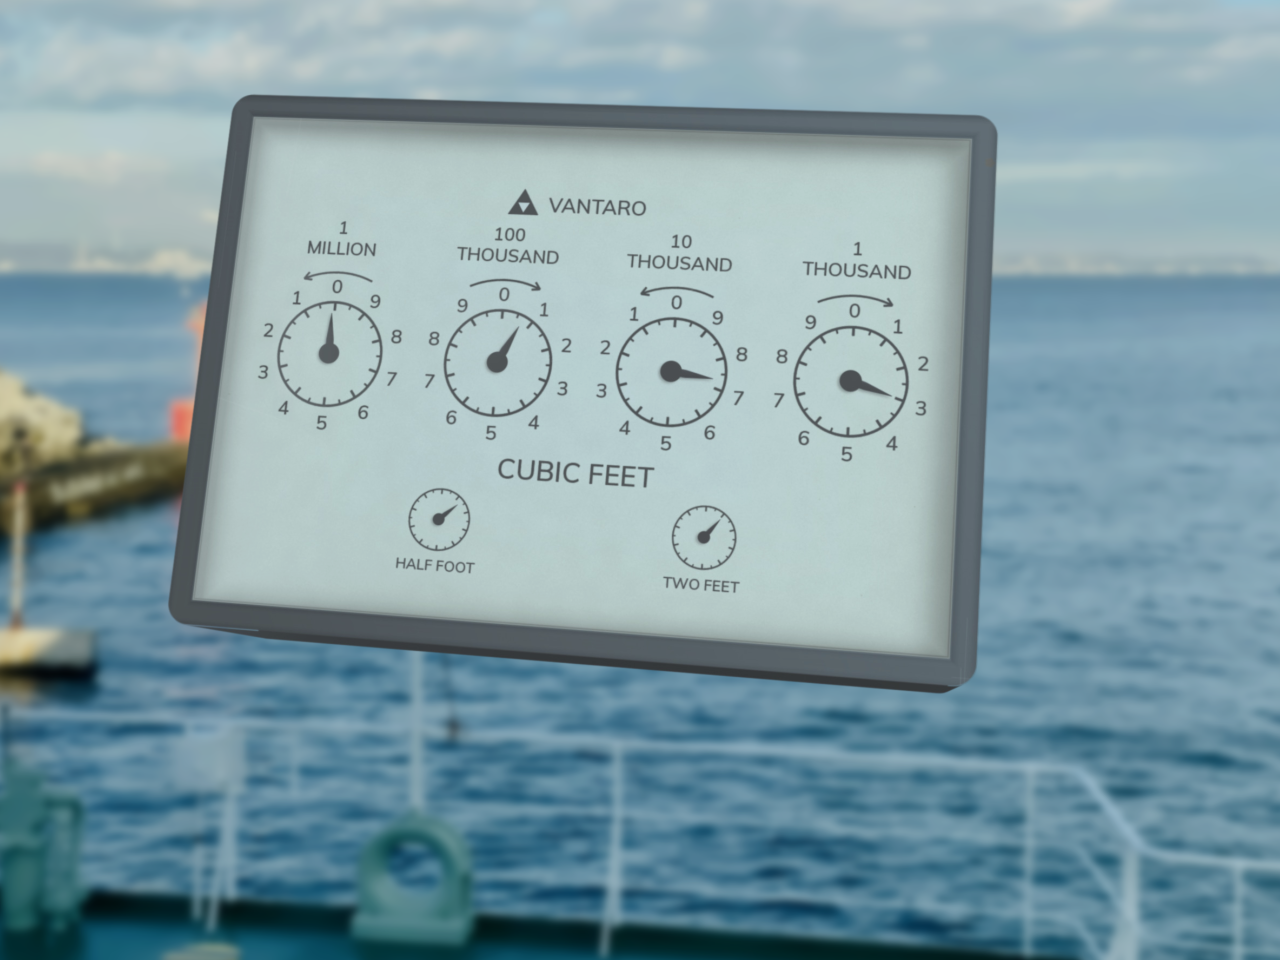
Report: 7300ft³
